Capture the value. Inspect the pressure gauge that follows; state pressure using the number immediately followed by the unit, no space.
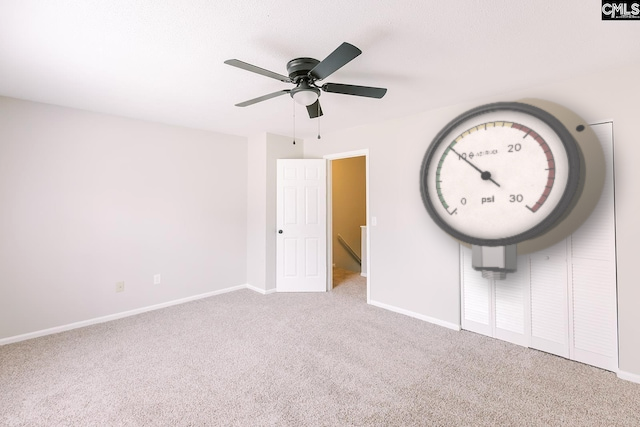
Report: 10psi
